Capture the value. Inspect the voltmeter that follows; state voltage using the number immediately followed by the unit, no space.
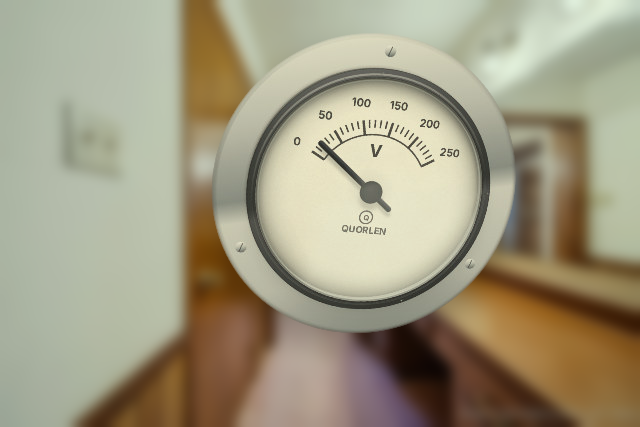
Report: 20V
